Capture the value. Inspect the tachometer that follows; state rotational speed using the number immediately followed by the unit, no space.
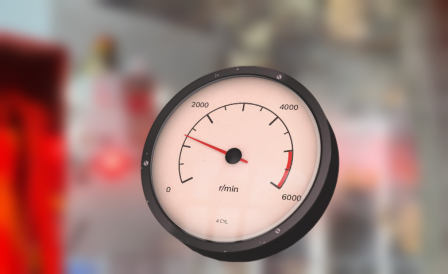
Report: 1250rpm
